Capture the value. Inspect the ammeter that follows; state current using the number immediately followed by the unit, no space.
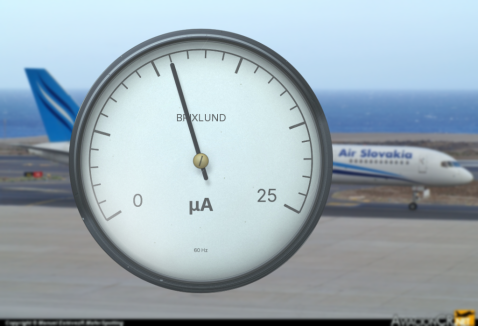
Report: 11µA
